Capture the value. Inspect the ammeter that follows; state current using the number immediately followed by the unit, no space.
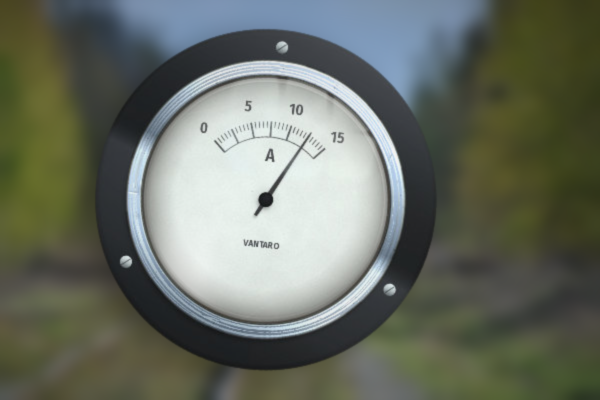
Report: 12.5A
